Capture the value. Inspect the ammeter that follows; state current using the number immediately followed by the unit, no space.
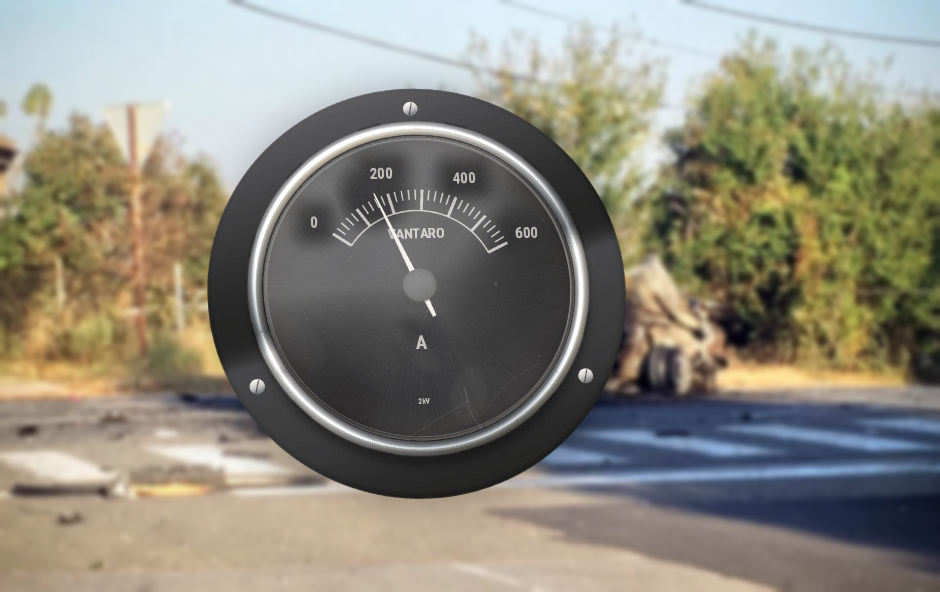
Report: 160A
